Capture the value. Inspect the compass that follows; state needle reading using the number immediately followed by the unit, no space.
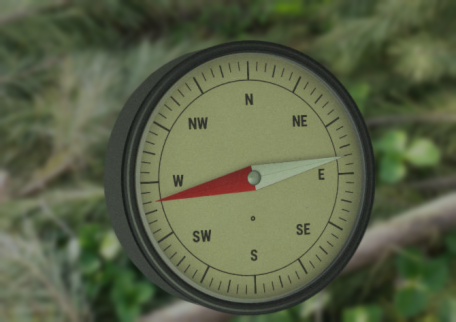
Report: 260°
